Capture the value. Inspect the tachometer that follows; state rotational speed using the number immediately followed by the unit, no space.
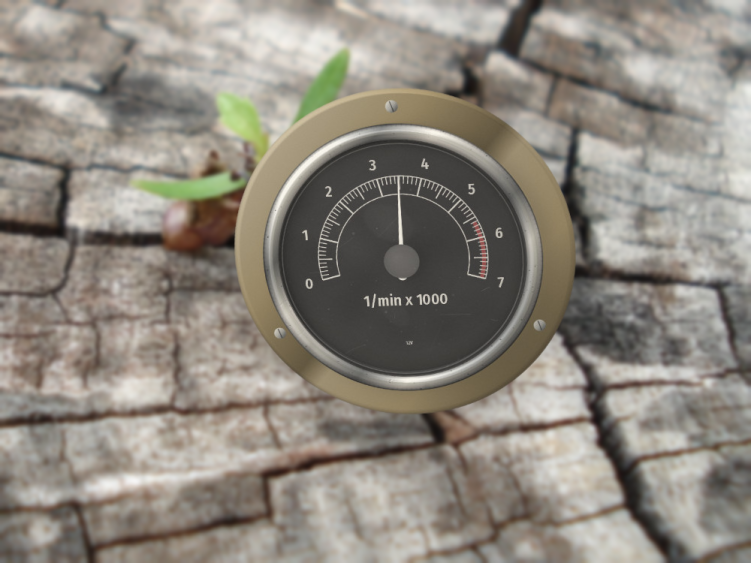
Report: 3500rpm
